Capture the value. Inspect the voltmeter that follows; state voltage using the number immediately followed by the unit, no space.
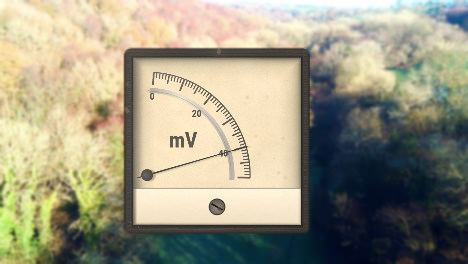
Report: 40mV
